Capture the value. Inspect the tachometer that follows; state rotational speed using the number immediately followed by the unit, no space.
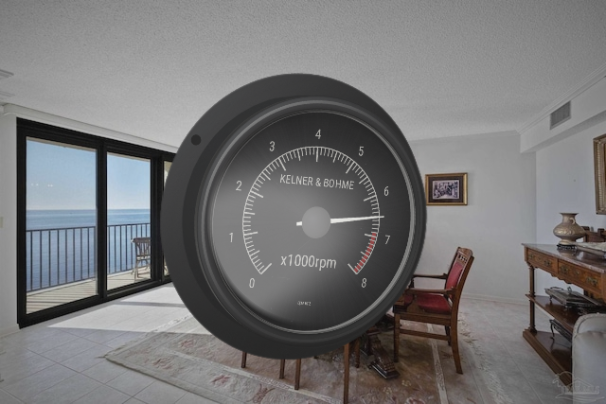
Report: 6500rpm
